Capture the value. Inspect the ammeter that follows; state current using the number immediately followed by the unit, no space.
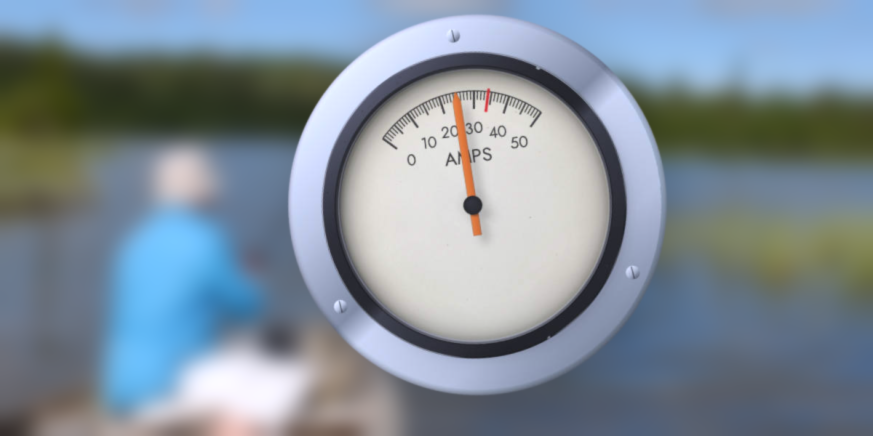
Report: 25A
